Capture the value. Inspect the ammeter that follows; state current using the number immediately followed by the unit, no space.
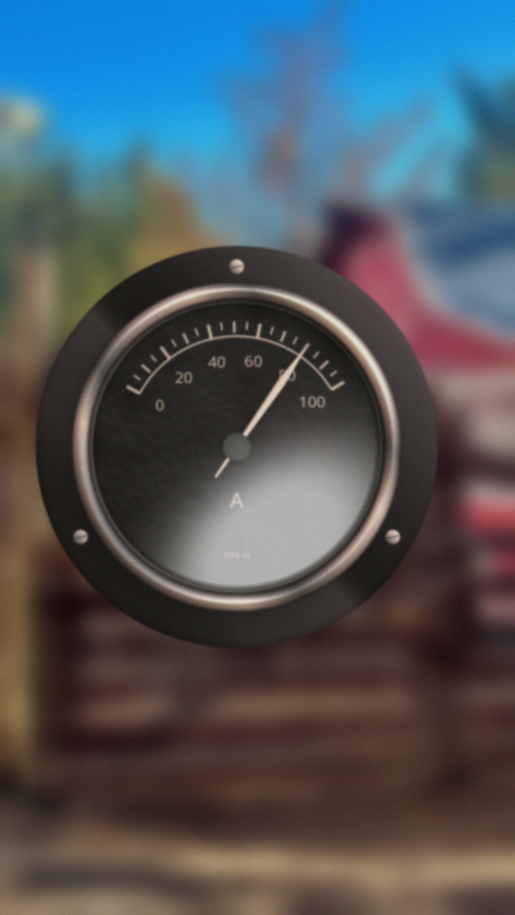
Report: 80A
